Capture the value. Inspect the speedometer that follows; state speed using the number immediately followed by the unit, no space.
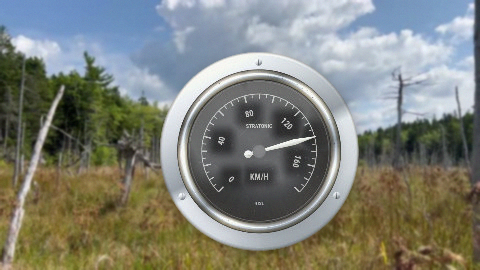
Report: 140km/h
